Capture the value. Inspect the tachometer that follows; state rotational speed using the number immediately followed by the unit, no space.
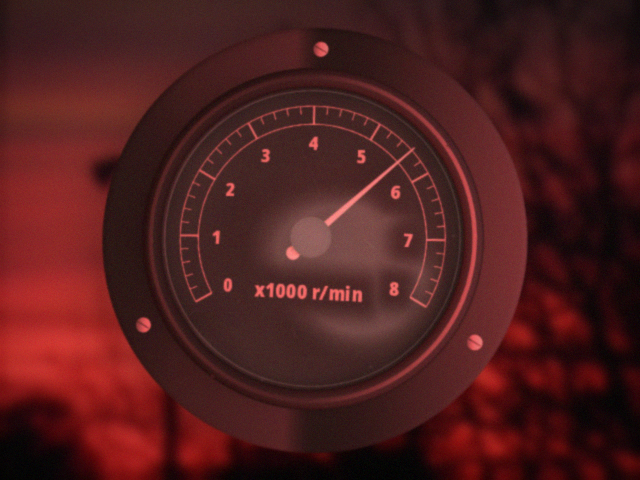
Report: 5600rpm
